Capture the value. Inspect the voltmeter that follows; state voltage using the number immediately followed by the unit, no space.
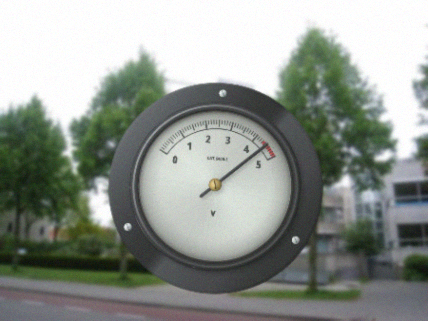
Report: 4.5V
